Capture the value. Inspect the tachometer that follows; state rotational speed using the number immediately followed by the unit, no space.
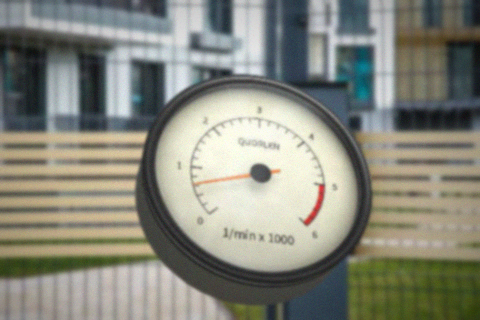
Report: 600rpm
